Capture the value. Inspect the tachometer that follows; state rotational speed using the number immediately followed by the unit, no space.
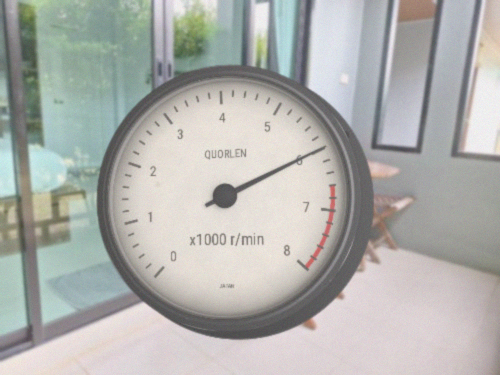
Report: 6000rpm
